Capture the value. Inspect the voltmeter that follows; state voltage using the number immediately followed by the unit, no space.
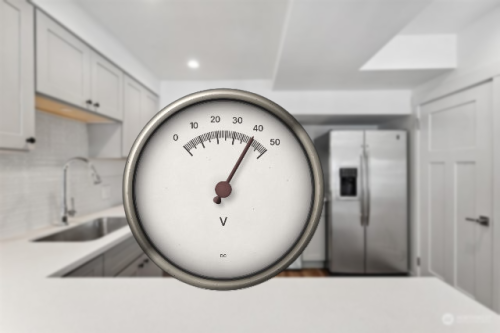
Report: 40V
